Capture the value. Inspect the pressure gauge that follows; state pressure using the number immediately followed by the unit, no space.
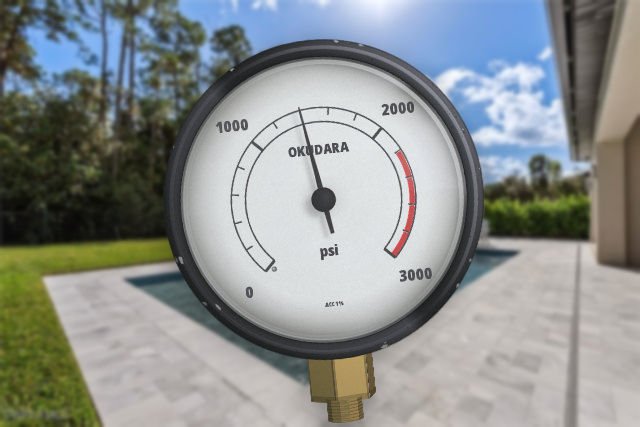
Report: 1400psi
